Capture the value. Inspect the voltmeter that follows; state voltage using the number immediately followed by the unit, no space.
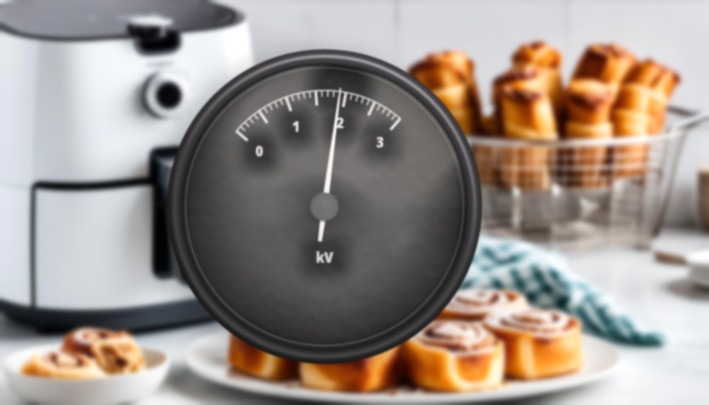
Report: 1.9kV
